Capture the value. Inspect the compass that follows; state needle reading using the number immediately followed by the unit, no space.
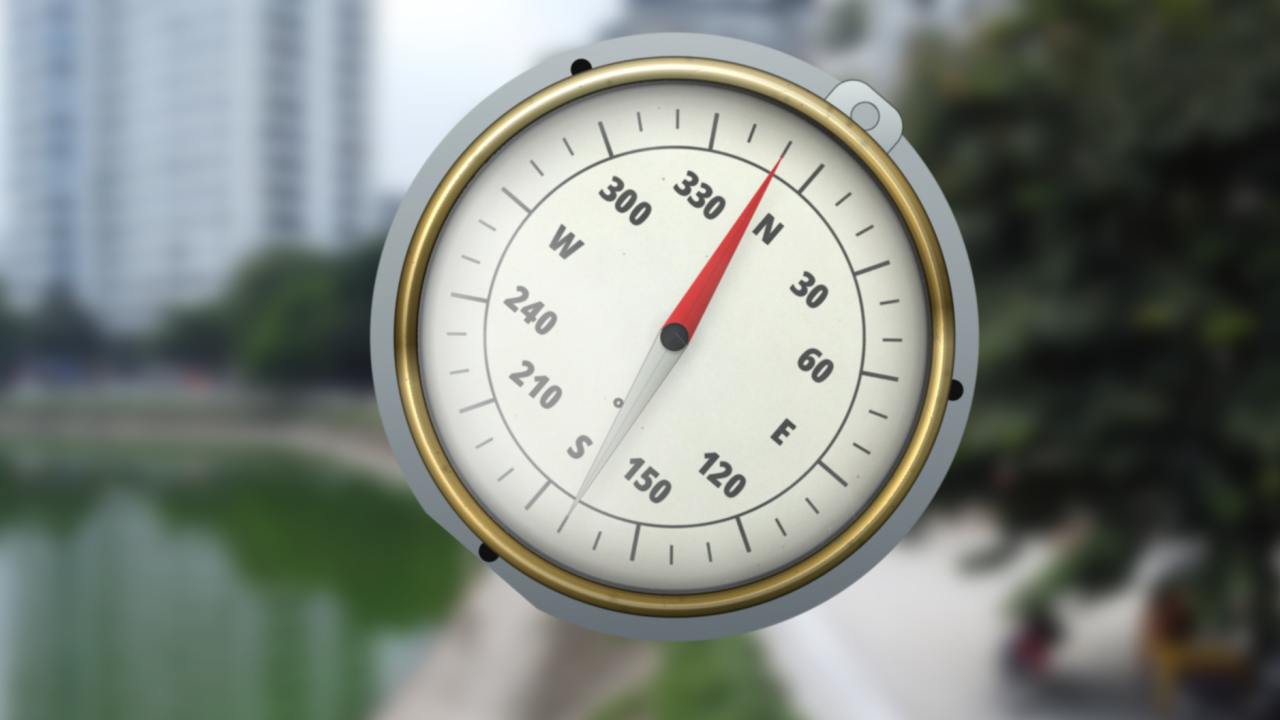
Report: 350°
